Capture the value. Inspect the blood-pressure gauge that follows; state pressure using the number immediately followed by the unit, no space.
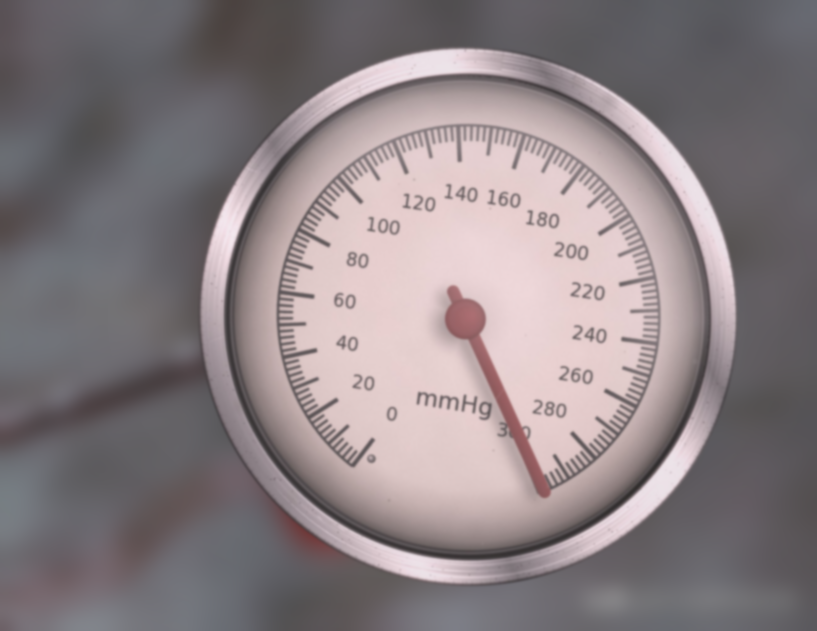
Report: 298mmHg
